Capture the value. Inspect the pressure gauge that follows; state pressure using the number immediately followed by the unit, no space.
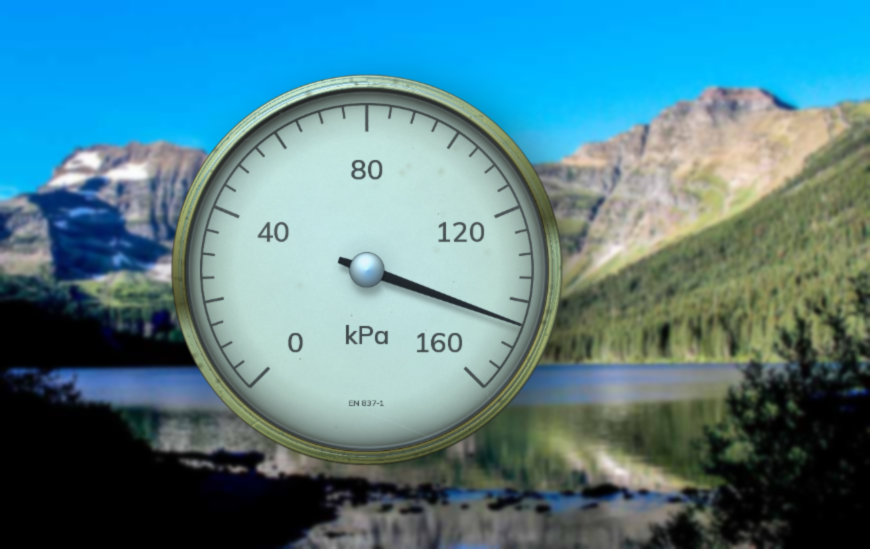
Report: 145kPa
